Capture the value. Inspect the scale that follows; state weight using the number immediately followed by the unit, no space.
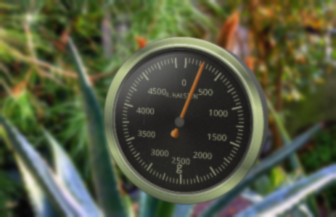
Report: 250g
